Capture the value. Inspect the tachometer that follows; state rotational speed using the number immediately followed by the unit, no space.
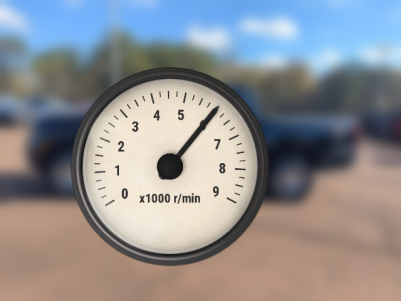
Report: 6000rpm
